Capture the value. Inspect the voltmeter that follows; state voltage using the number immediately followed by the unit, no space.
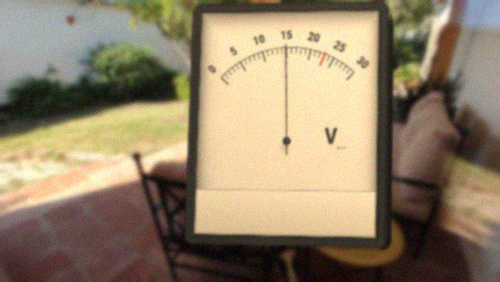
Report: 15V
